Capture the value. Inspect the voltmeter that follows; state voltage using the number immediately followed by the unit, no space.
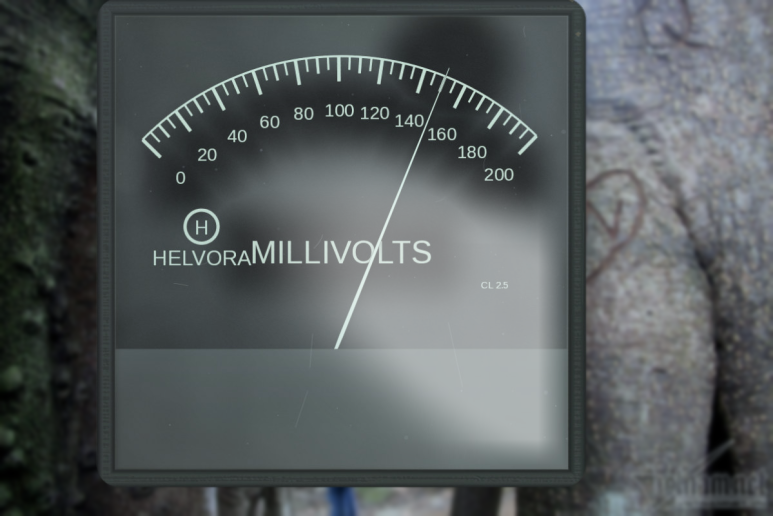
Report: 150mV
